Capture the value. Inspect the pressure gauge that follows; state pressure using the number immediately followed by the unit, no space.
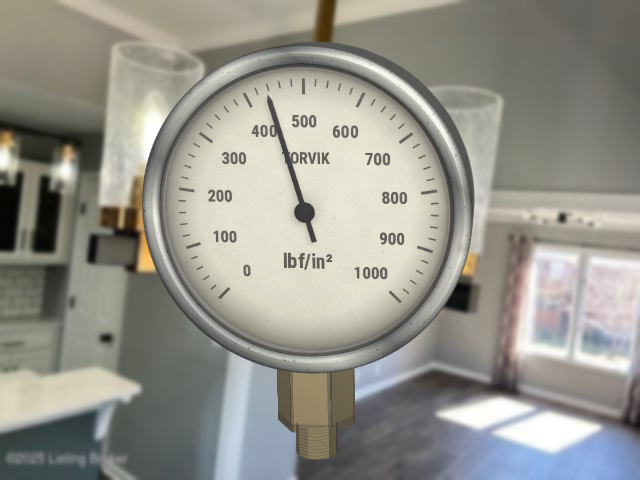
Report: 440psi
